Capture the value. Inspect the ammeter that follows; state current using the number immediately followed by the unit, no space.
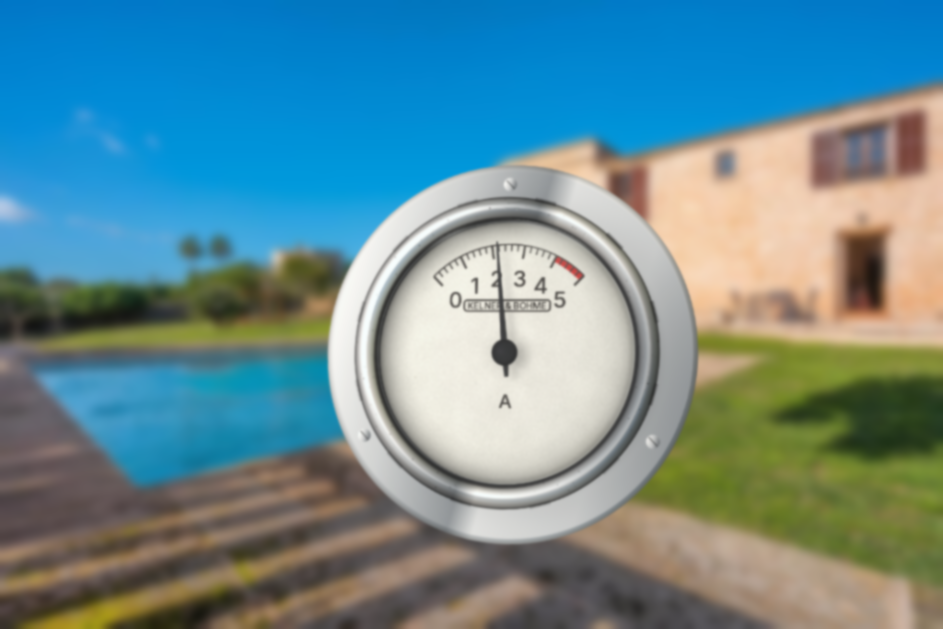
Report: 2.2A
